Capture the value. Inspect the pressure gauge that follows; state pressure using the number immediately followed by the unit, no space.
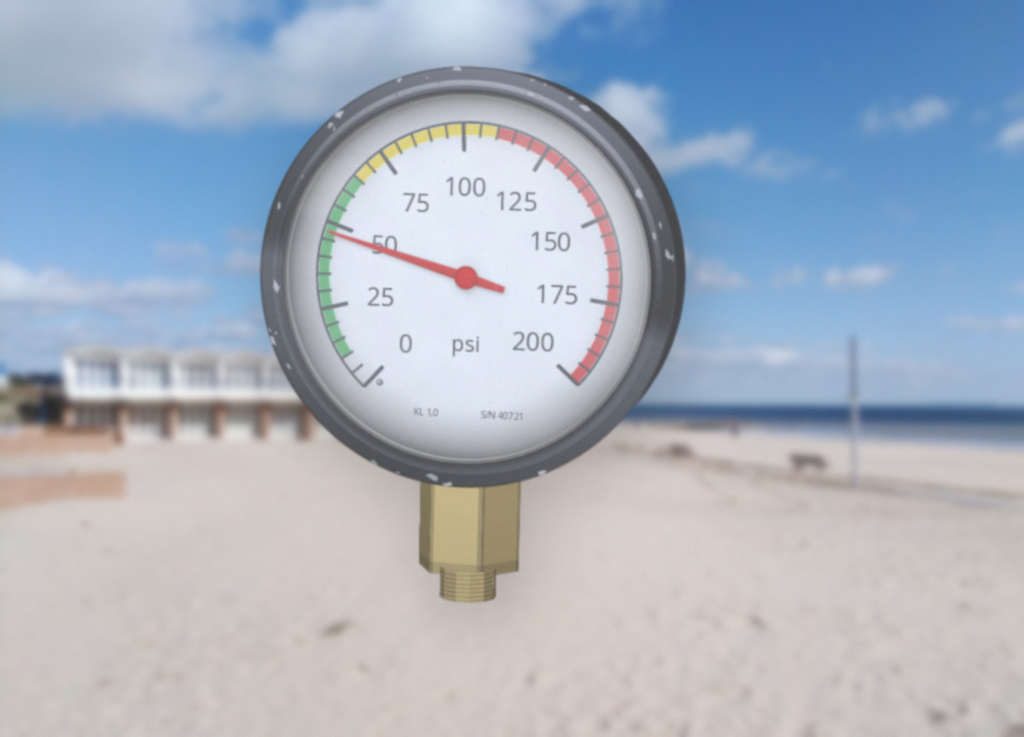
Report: 47.5psi
